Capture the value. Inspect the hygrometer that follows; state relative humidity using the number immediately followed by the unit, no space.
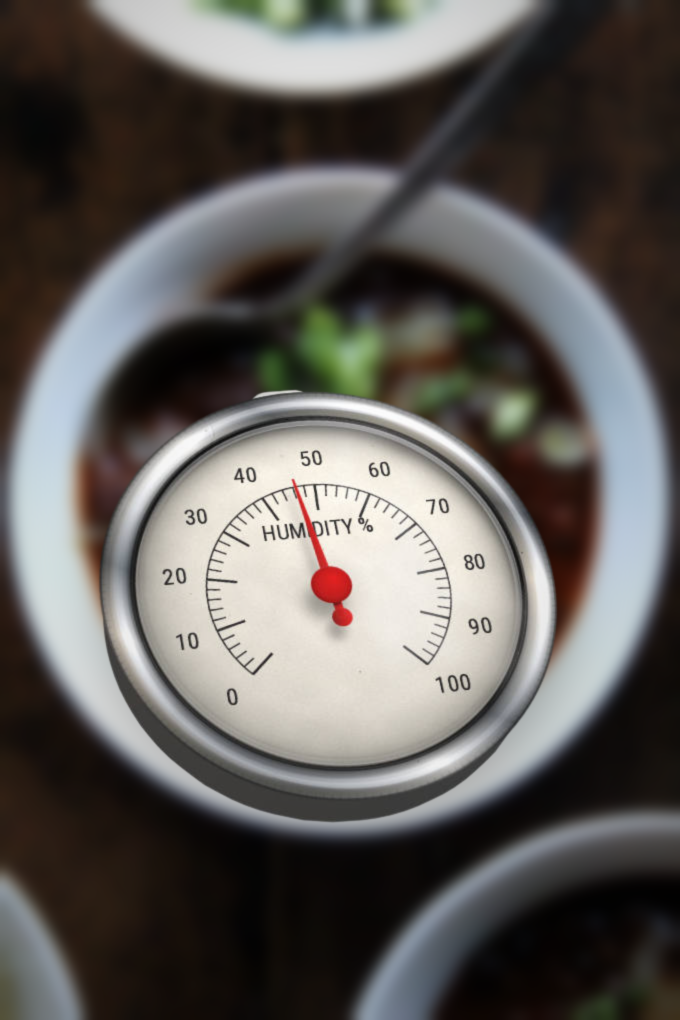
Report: 46%
